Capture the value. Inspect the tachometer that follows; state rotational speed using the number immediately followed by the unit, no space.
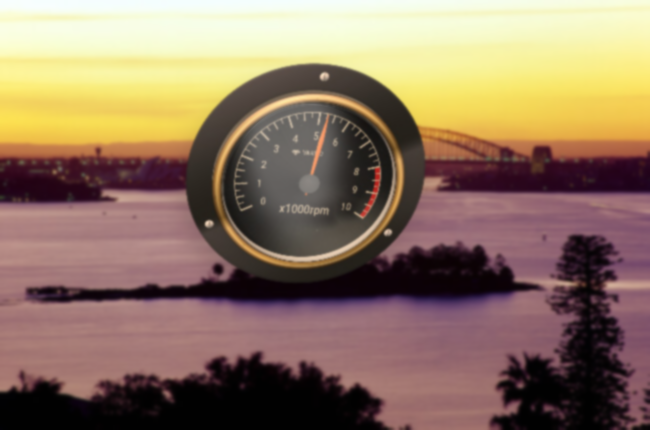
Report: 5250rpm
